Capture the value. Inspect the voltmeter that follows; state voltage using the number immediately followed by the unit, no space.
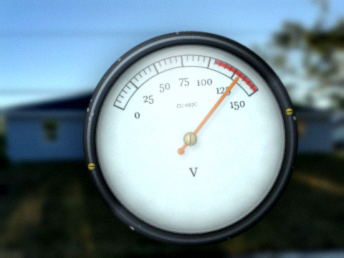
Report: 130V
